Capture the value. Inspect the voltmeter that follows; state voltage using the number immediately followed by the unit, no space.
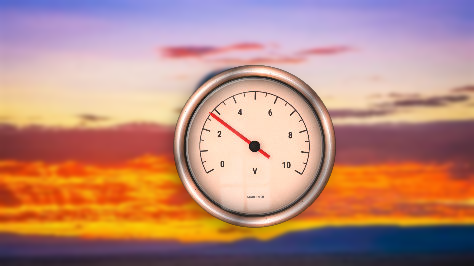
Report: 2.75V
